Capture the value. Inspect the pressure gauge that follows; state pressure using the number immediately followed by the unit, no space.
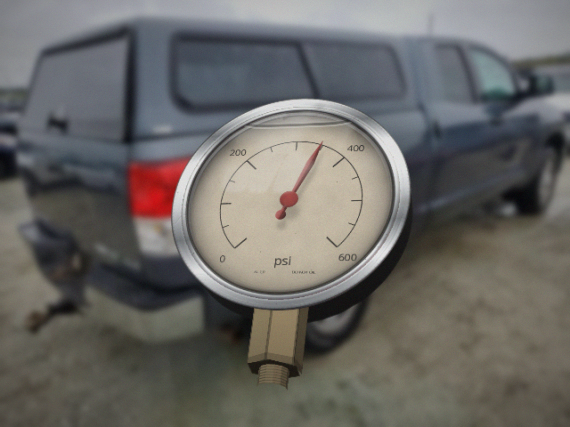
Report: 350psi
